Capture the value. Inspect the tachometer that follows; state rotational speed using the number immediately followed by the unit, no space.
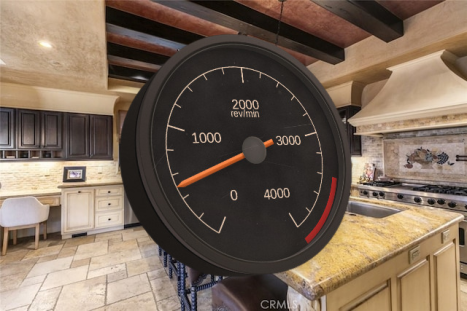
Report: 500rpm
